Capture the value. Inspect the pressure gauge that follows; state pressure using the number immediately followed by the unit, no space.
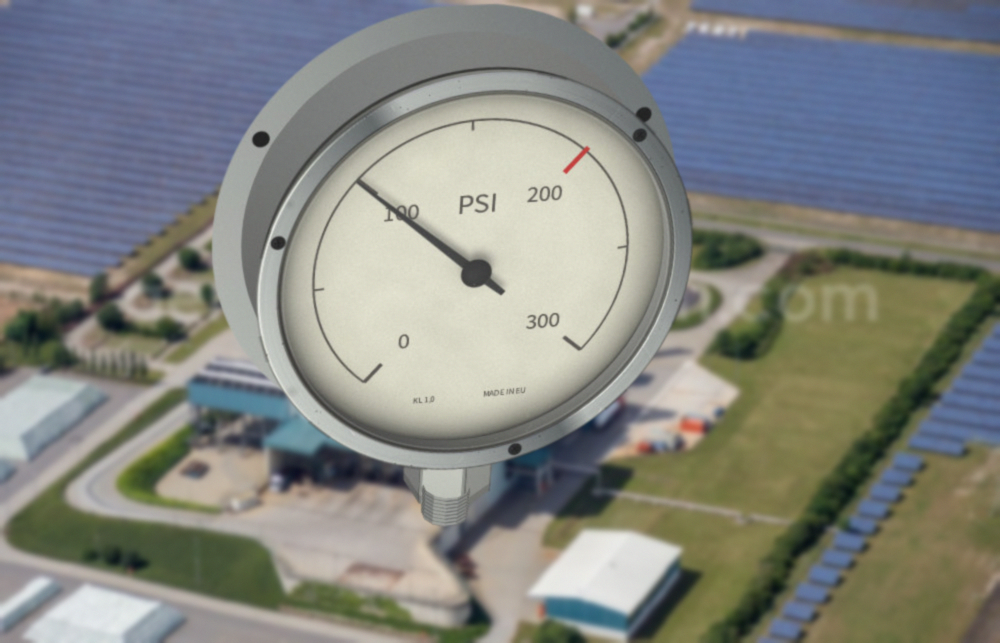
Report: 100psi
